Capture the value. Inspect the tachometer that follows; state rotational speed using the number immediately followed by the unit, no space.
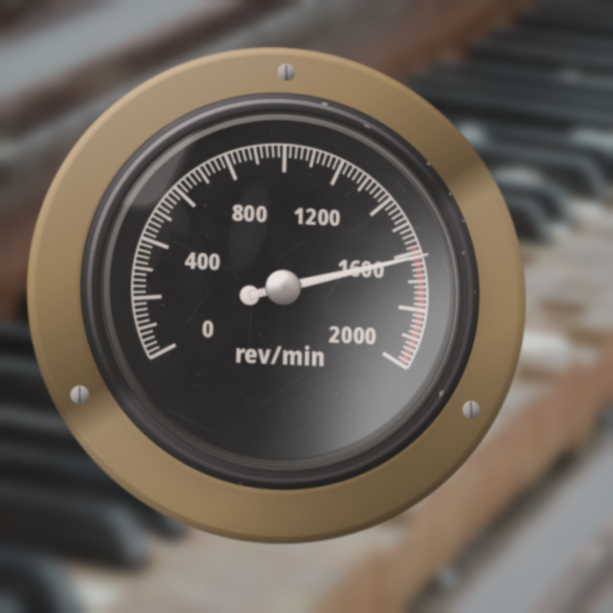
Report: 1620rpm
